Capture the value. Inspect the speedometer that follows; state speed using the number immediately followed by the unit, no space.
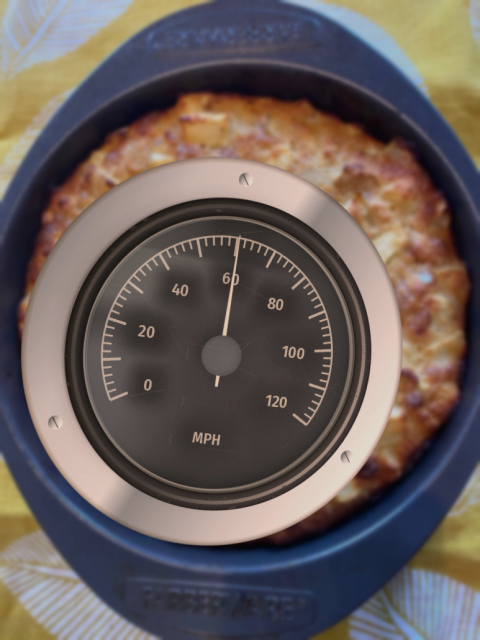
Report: 60mph
